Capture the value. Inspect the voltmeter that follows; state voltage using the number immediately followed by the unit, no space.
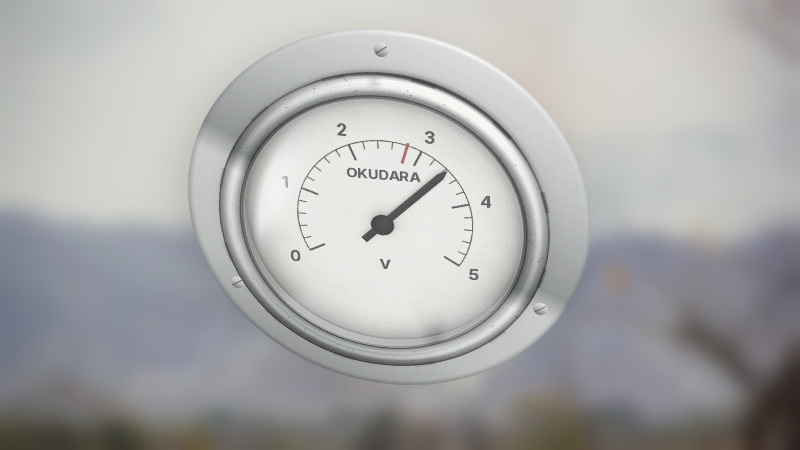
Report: 3.4V
